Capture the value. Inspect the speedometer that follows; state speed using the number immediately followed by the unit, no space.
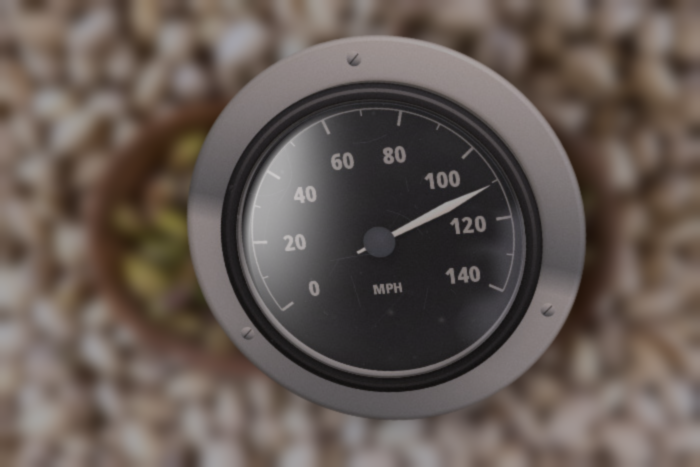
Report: 110mph
